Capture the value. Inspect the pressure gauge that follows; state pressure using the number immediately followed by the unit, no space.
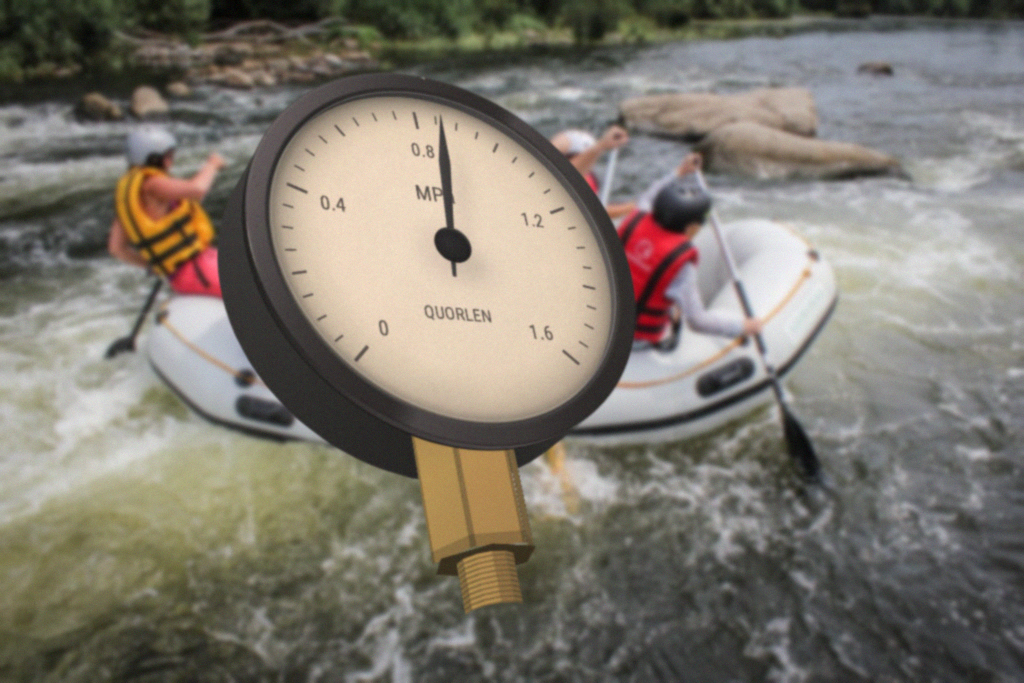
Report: 0.85MPa
